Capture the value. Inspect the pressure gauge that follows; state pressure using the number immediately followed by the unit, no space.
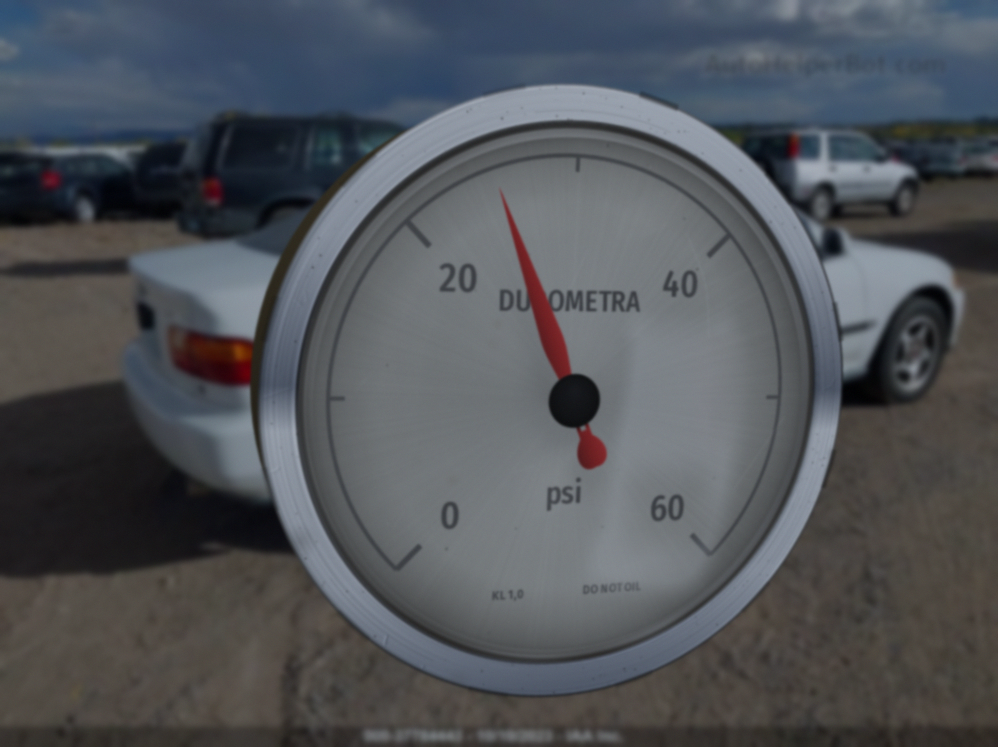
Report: 25psi
